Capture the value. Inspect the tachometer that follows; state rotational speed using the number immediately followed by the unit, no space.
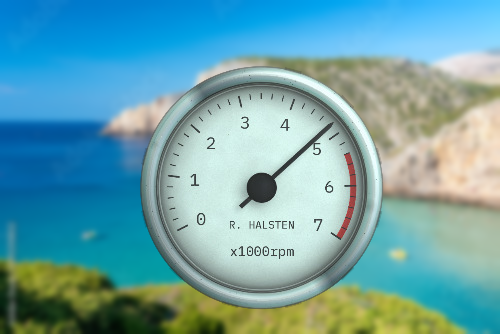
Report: 4800rpm
